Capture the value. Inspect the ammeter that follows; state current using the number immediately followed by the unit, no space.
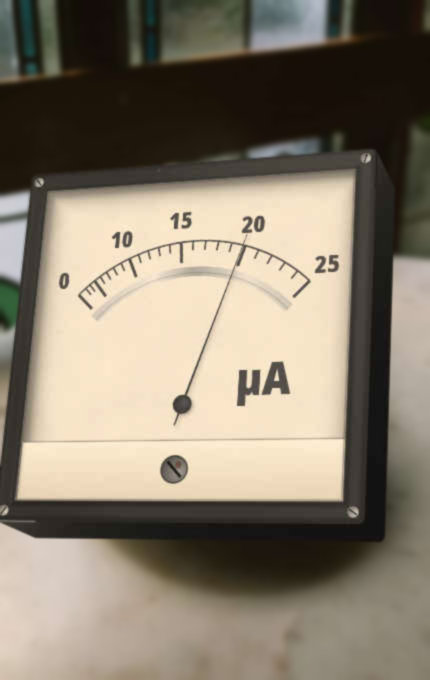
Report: 20µA
